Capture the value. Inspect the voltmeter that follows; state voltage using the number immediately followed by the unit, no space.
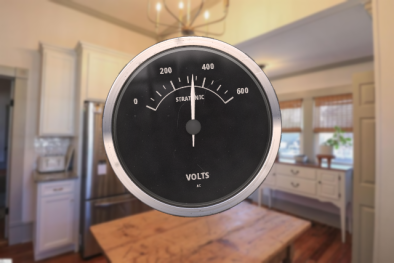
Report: 325V
